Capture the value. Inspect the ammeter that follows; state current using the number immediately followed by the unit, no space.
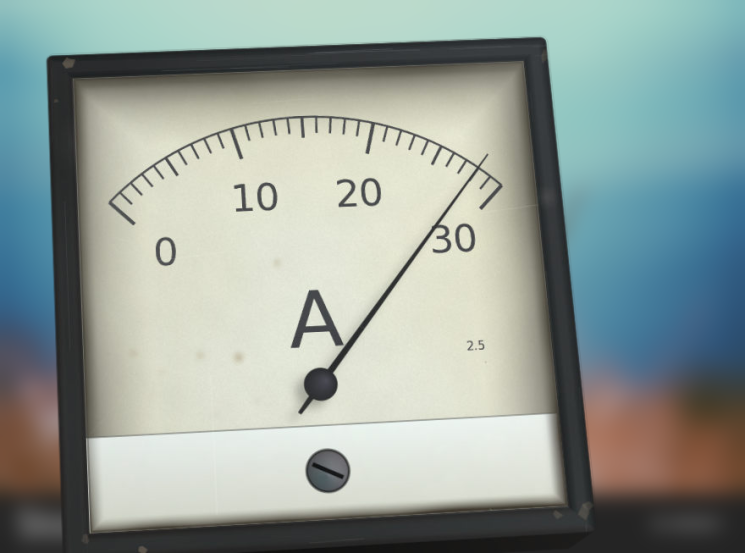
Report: 28A
